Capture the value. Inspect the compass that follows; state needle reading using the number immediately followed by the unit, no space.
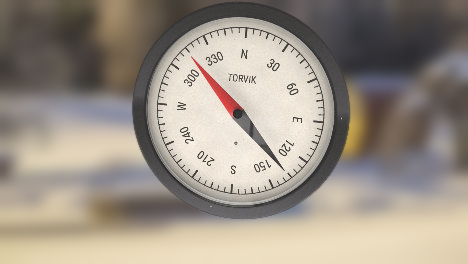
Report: 315°
